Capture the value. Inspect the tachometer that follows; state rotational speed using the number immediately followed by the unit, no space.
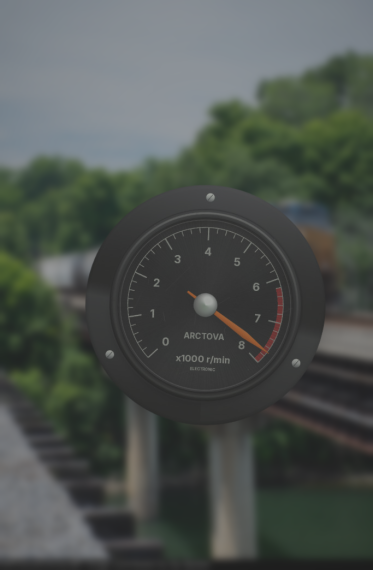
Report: 7700rpm
